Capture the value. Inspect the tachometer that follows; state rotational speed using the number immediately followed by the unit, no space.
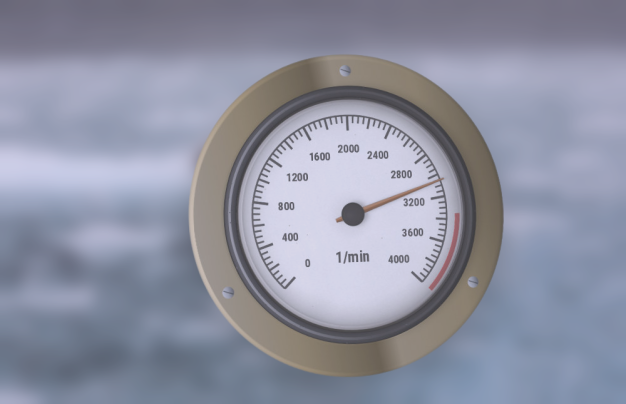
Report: 3050rpm
